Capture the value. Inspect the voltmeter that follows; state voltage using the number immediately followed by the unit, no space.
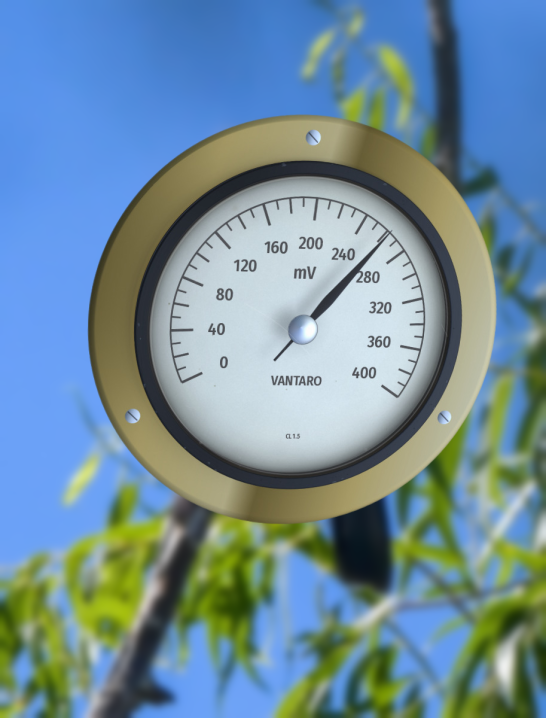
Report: 260mV
